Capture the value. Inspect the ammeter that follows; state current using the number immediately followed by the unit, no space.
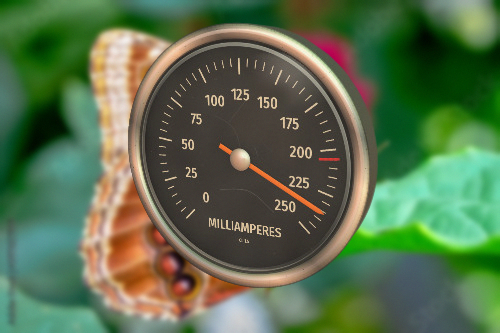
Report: 235mA
